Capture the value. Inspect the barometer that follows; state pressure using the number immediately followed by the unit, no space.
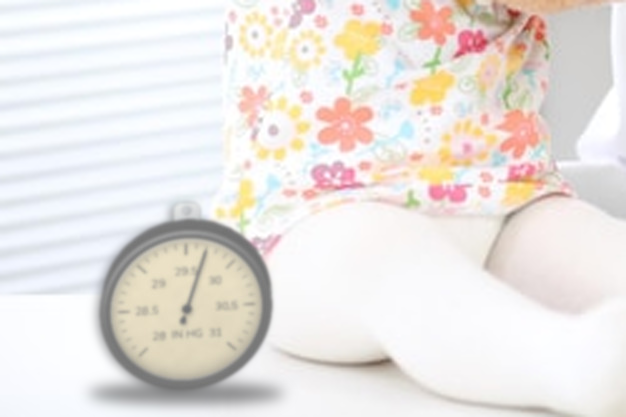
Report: 29.7inHg
